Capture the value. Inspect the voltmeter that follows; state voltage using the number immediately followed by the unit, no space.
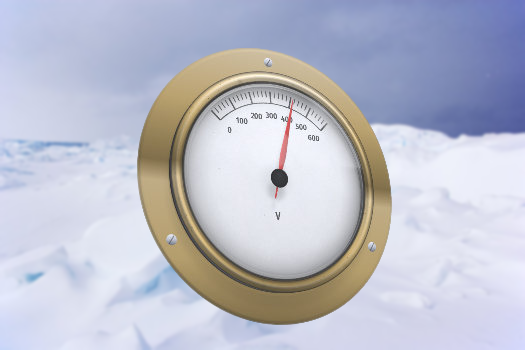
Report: 400V
